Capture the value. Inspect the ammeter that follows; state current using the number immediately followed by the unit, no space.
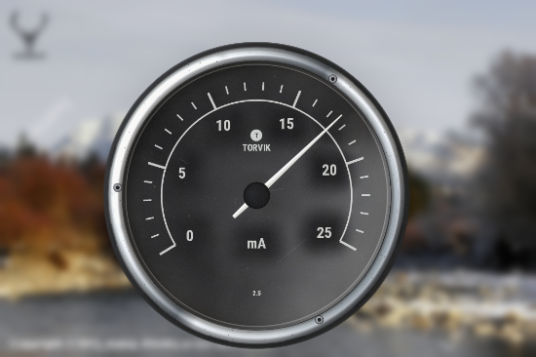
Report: 17.5mA
